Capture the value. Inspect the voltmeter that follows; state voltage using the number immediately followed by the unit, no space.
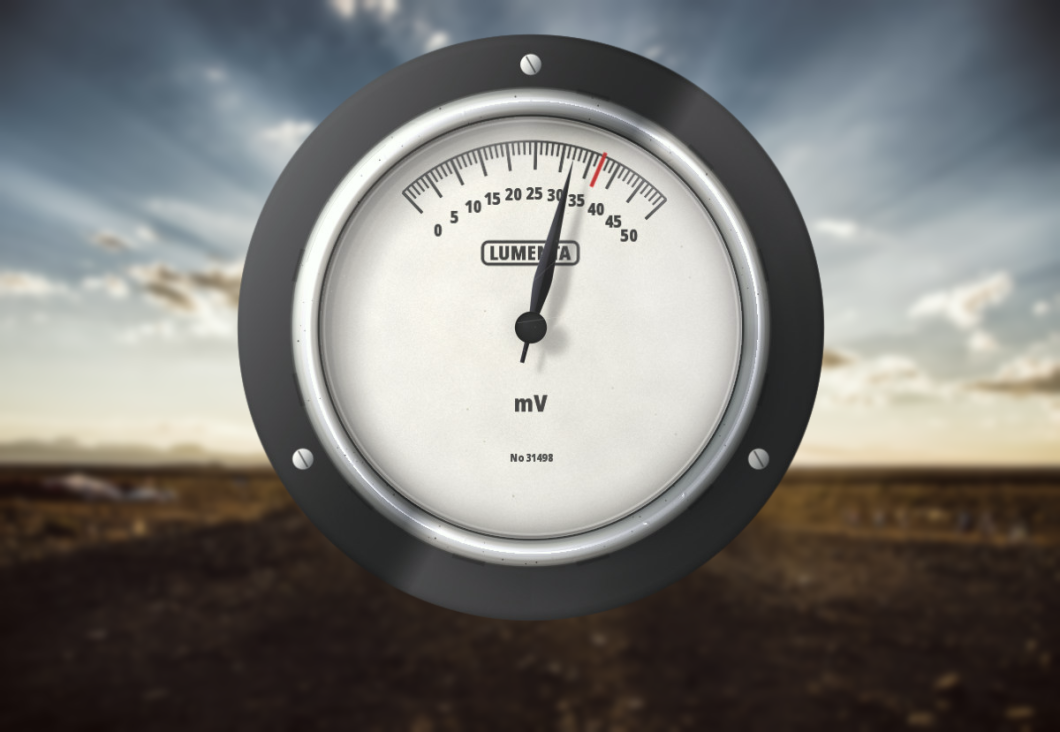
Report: 32mV
